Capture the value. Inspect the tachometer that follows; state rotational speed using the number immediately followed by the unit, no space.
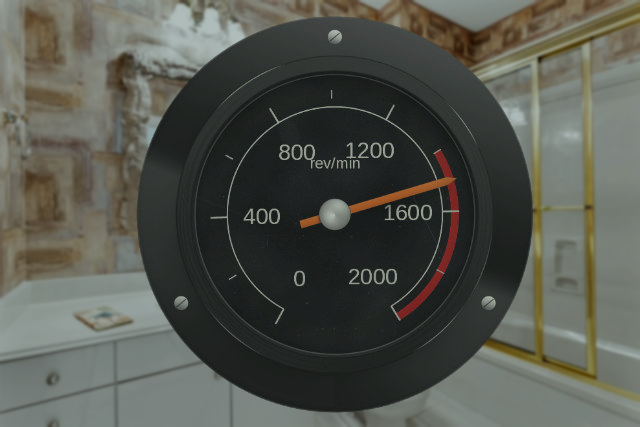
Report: 1500rpm
